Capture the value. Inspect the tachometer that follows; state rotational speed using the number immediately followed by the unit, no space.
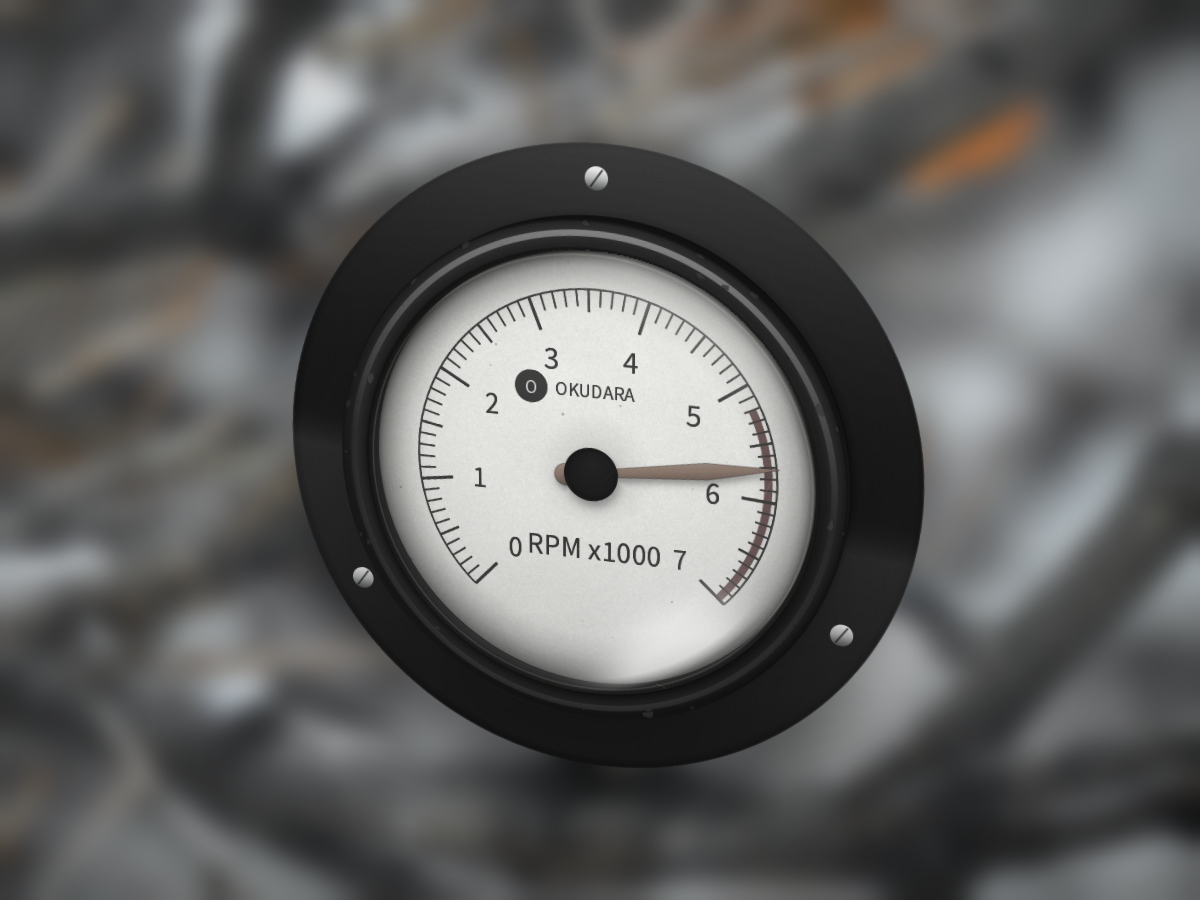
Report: 5700rpm
